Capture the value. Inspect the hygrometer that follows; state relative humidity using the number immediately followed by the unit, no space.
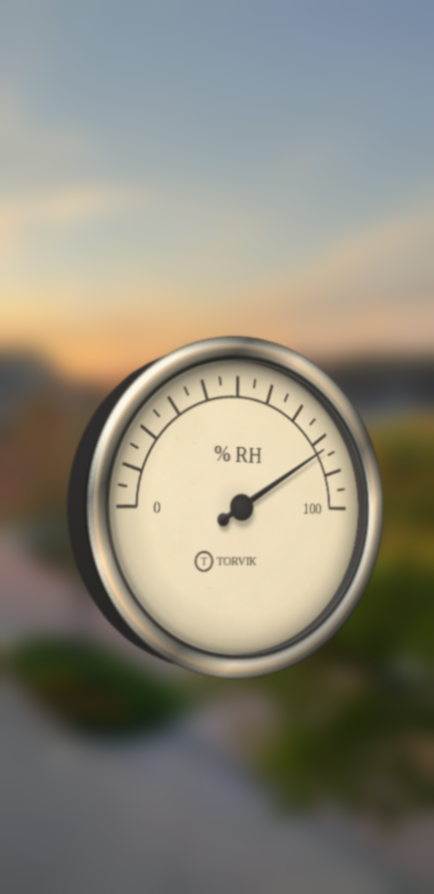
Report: 82.5%
